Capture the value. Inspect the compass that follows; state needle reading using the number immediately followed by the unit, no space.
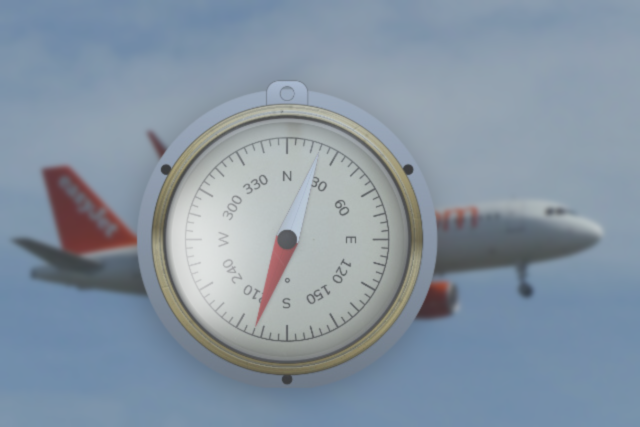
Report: 200°
